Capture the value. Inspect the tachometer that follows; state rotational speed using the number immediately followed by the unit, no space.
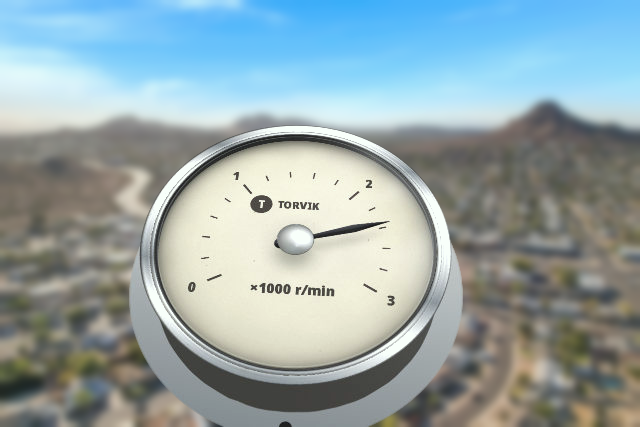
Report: 2400rpm
